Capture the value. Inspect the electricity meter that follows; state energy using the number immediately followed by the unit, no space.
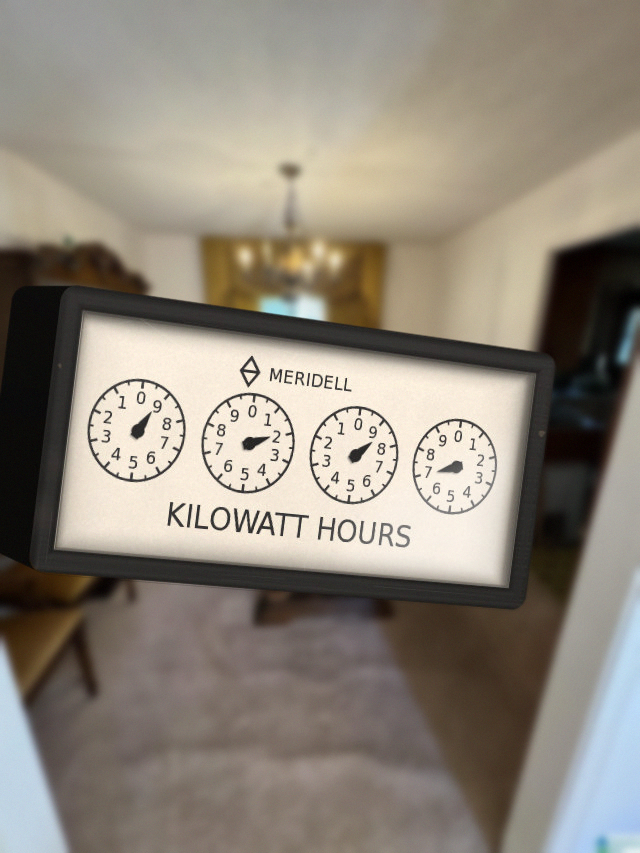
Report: 9187kWh
